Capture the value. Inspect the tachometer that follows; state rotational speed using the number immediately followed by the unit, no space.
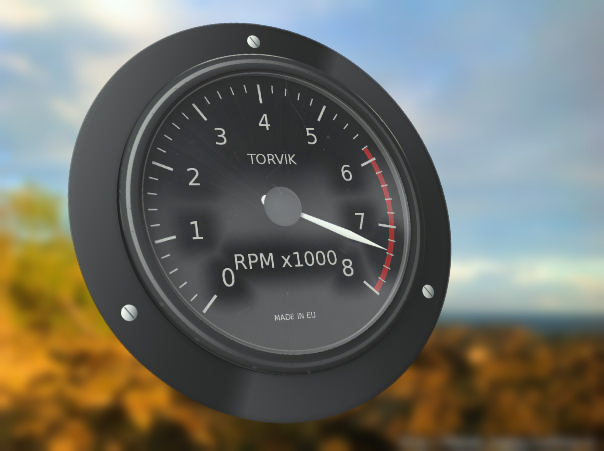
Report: 7400rpm
